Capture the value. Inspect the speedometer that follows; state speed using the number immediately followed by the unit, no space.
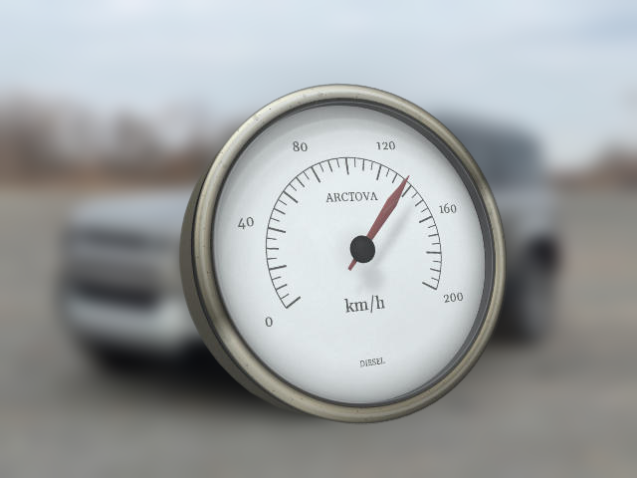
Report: 135km/h
